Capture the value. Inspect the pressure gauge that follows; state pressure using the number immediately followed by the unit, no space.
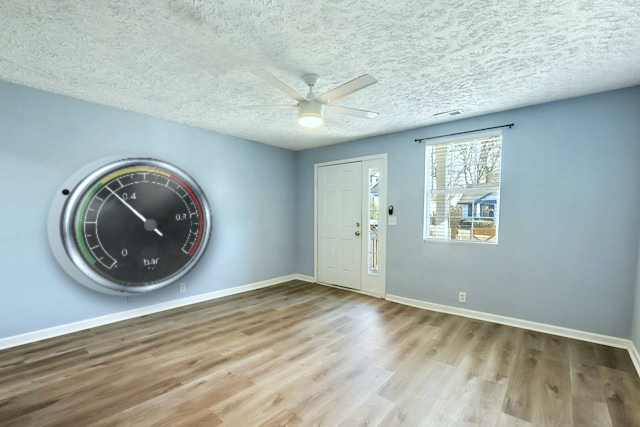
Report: 0.35bar
